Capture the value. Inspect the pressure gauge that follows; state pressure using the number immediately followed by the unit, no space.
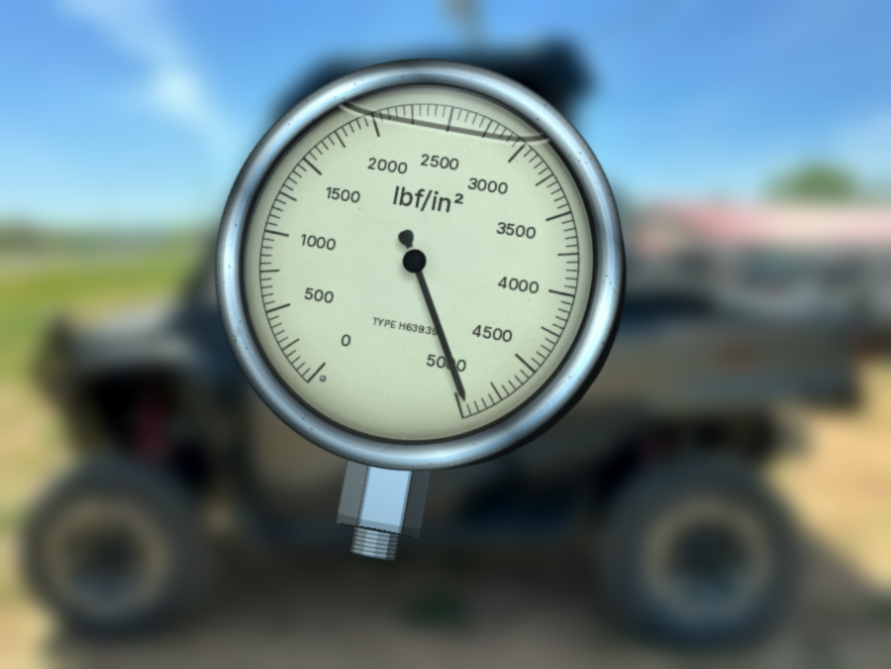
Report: 4950psi
